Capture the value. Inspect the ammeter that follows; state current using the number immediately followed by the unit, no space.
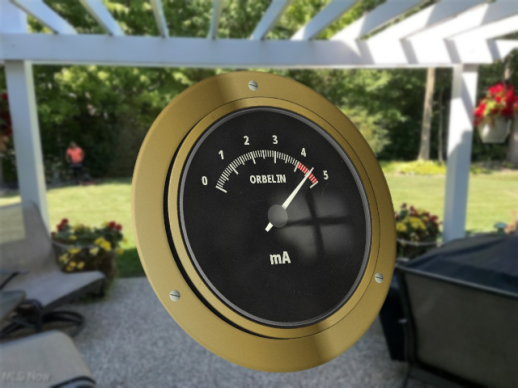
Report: 4.5mA
